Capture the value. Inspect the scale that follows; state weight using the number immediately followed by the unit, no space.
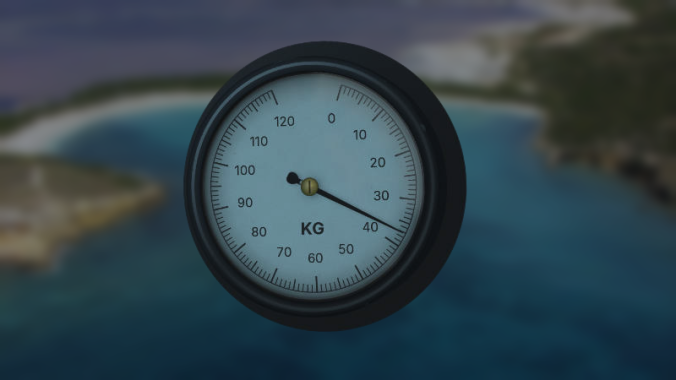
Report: 37kg
